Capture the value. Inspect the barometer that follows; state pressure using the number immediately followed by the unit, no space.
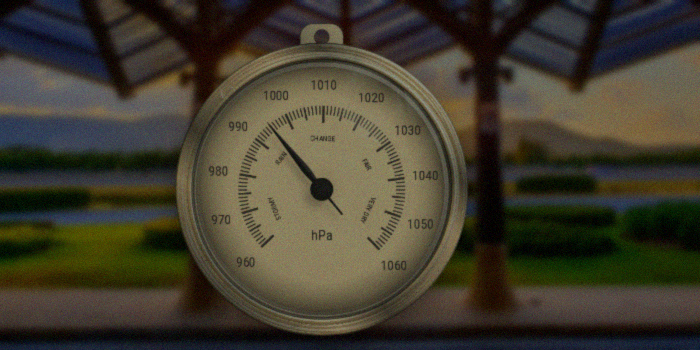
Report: 995hPa
